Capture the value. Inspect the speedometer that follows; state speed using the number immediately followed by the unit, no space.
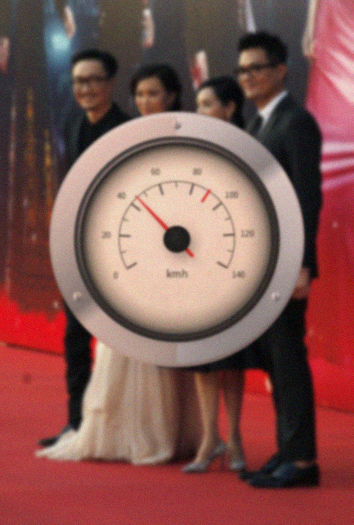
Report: 45km/h
